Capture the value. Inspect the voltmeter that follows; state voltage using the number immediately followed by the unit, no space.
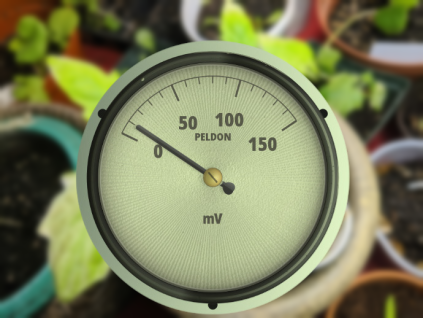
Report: 10mV
